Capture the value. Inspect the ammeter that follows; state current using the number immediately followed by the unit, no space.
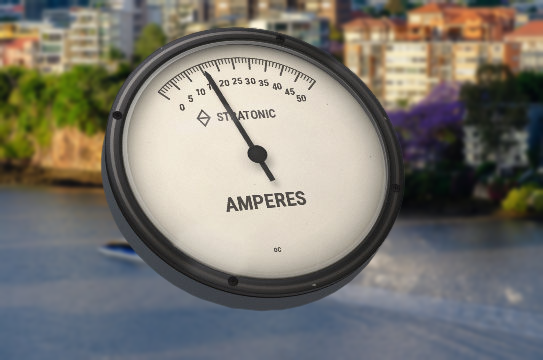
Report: 15A
